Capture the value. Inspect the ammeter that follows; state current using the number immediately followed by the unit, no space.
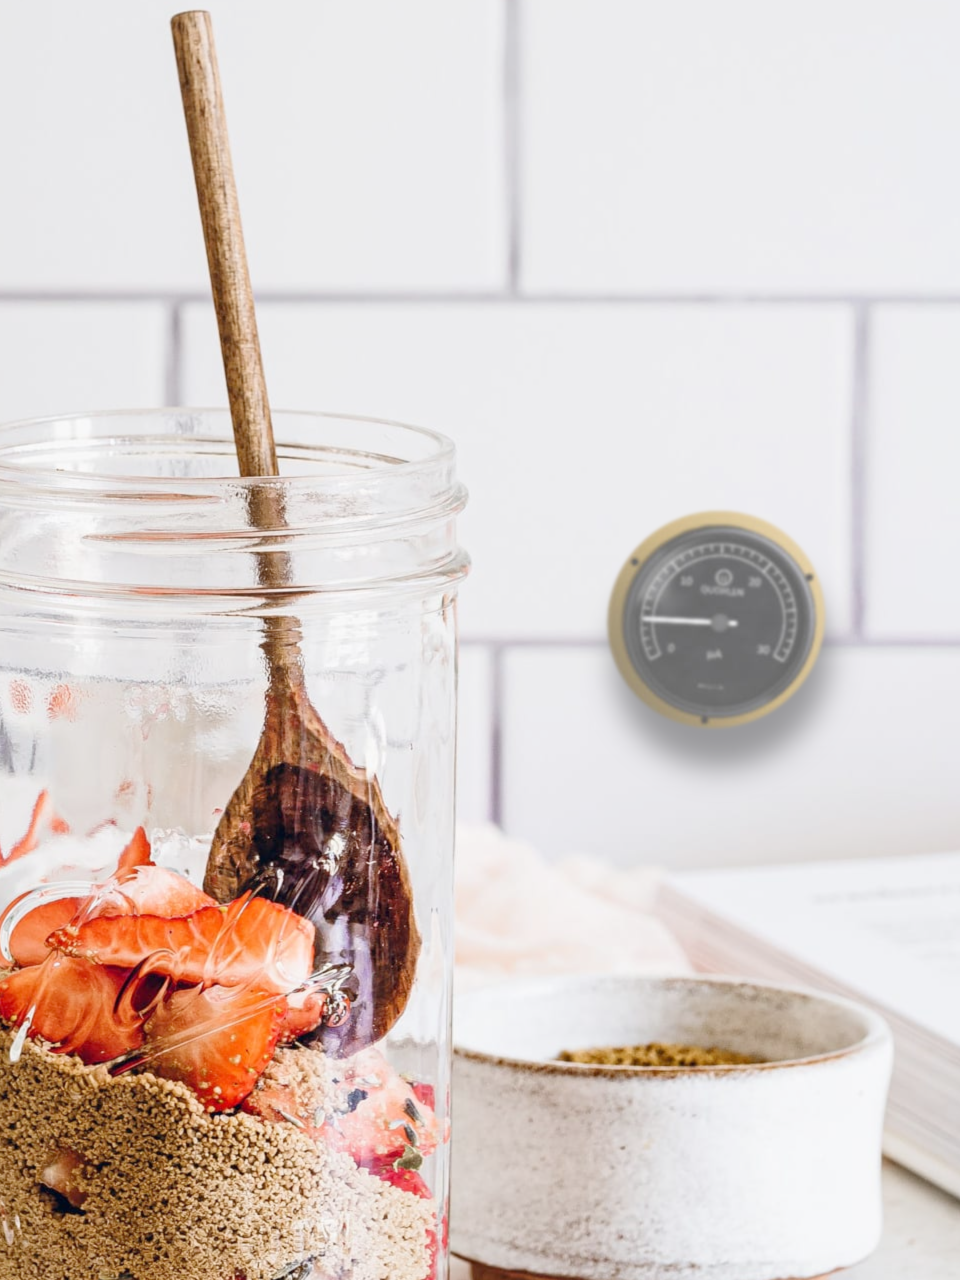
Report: 4µA
